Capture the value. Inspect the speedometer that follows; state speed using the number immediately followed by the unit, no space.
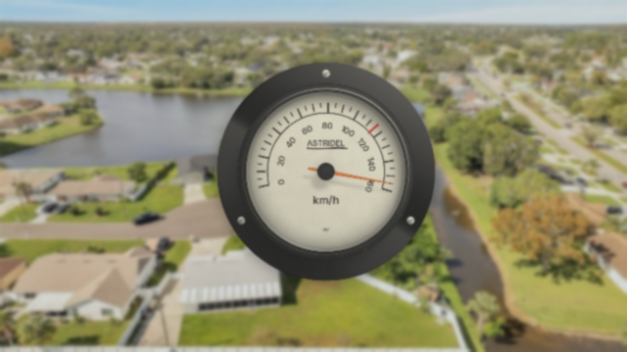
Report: 155km/h
